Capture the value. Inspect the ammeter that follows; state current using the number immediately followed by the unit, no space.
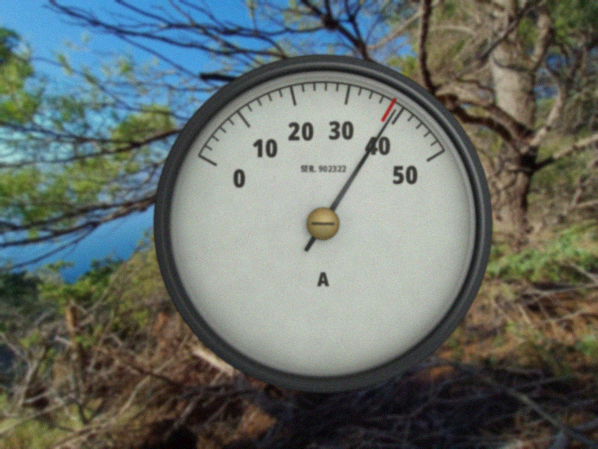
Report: 39A
